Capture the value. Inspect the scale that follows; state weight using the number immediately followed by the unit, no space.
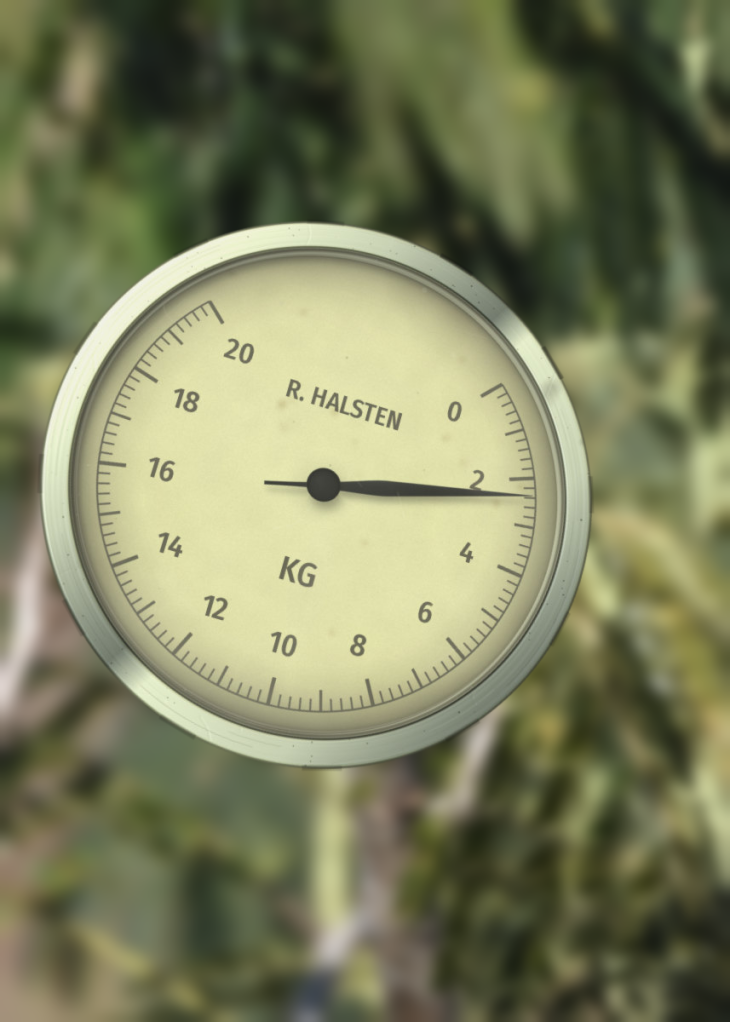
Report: 2.4kg
